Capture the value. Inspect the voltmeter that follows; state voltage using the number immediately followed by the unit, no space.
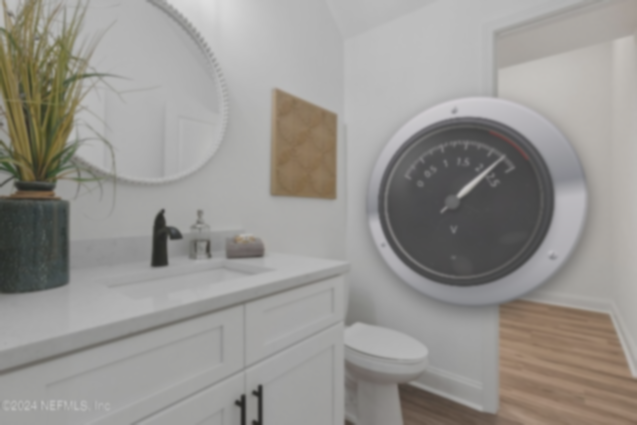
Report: 2.25V
